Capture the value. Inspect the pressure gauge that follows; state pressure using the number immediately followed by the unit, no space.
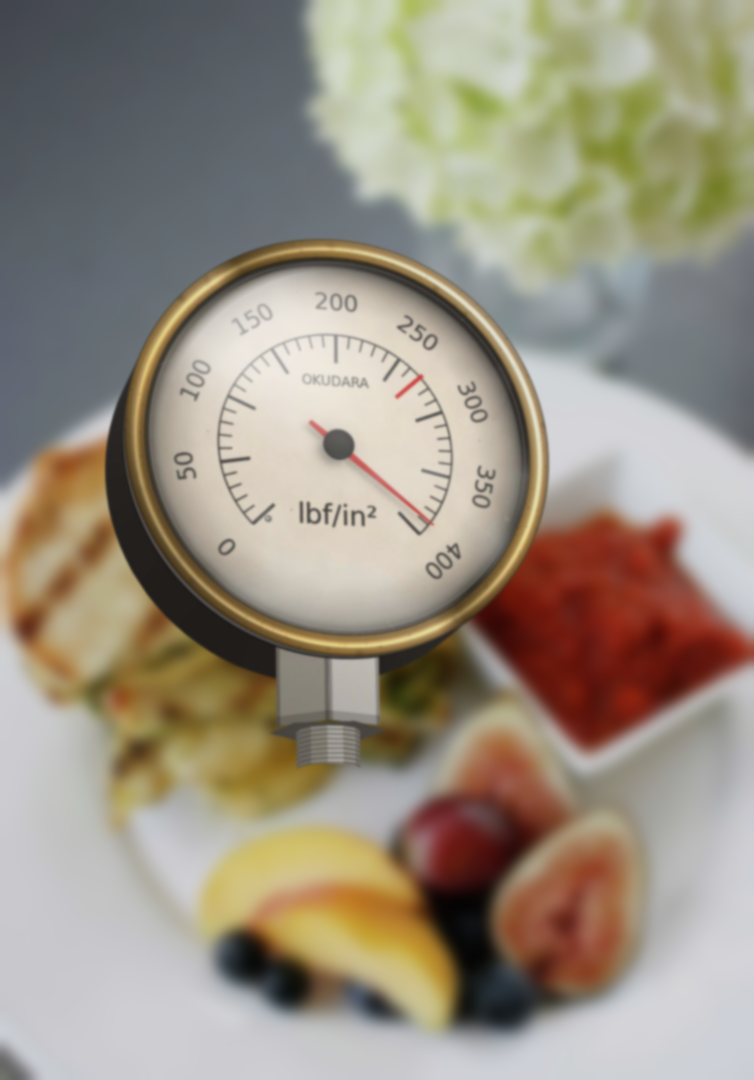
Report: 390psi
